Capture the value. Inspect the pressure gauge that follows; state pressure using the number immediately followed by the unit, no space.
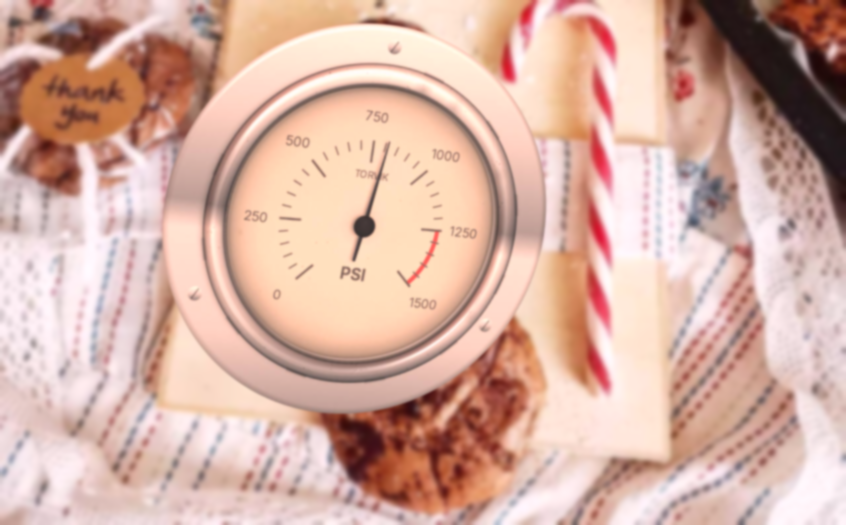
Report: 800psi
